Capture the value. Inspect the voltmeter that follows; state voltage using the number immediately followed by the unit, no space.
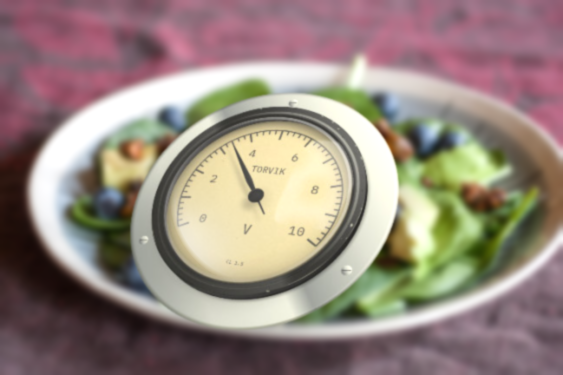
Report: 3.4V
